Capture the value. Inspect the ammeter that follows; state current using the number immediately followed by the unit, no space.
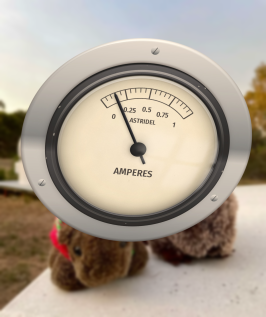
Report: 0.15A
